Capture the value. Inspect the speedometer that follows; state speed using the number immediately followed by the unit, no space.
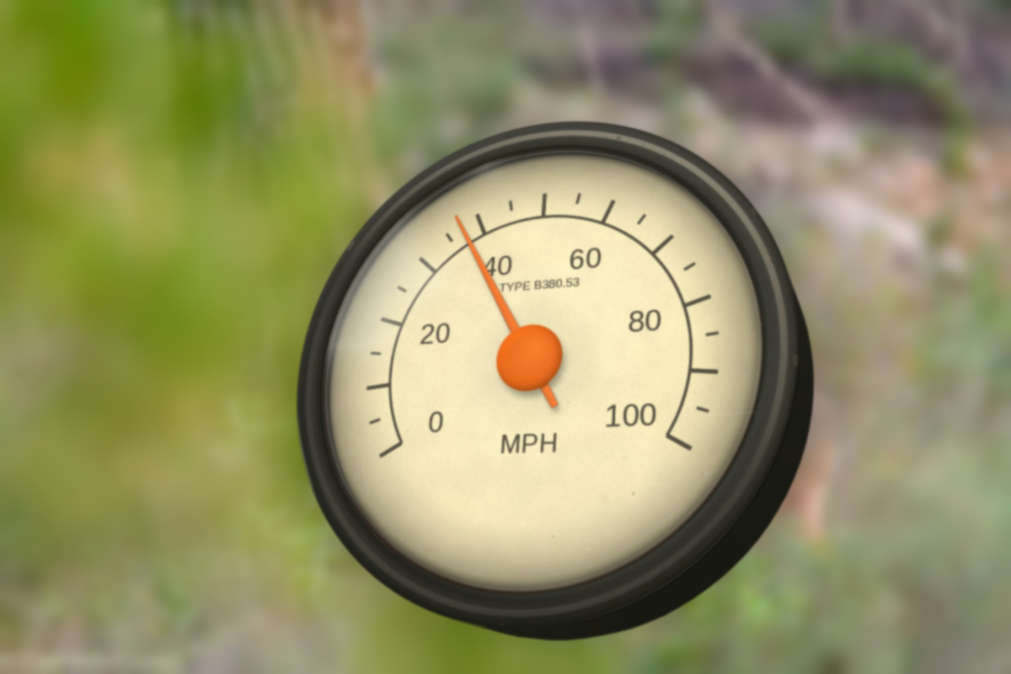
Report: 37.5mph
